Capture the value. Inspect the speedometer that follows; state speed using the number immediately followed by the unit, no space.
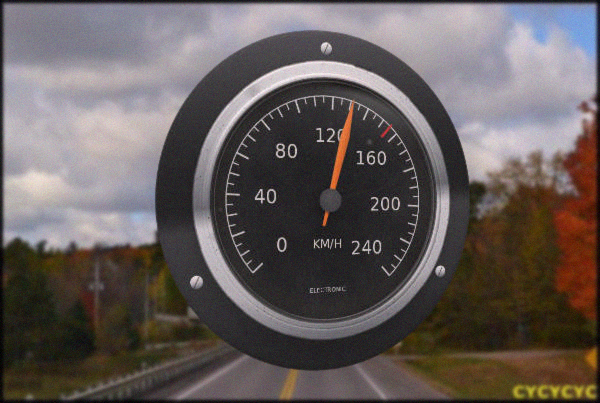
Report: 130km/h
